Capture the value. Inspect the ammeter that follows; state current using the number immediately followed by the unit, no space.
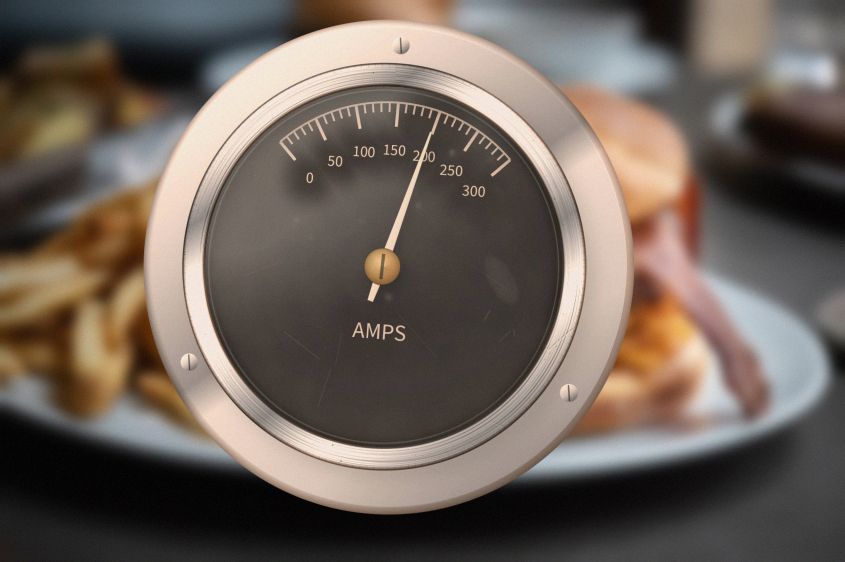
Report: 200A
